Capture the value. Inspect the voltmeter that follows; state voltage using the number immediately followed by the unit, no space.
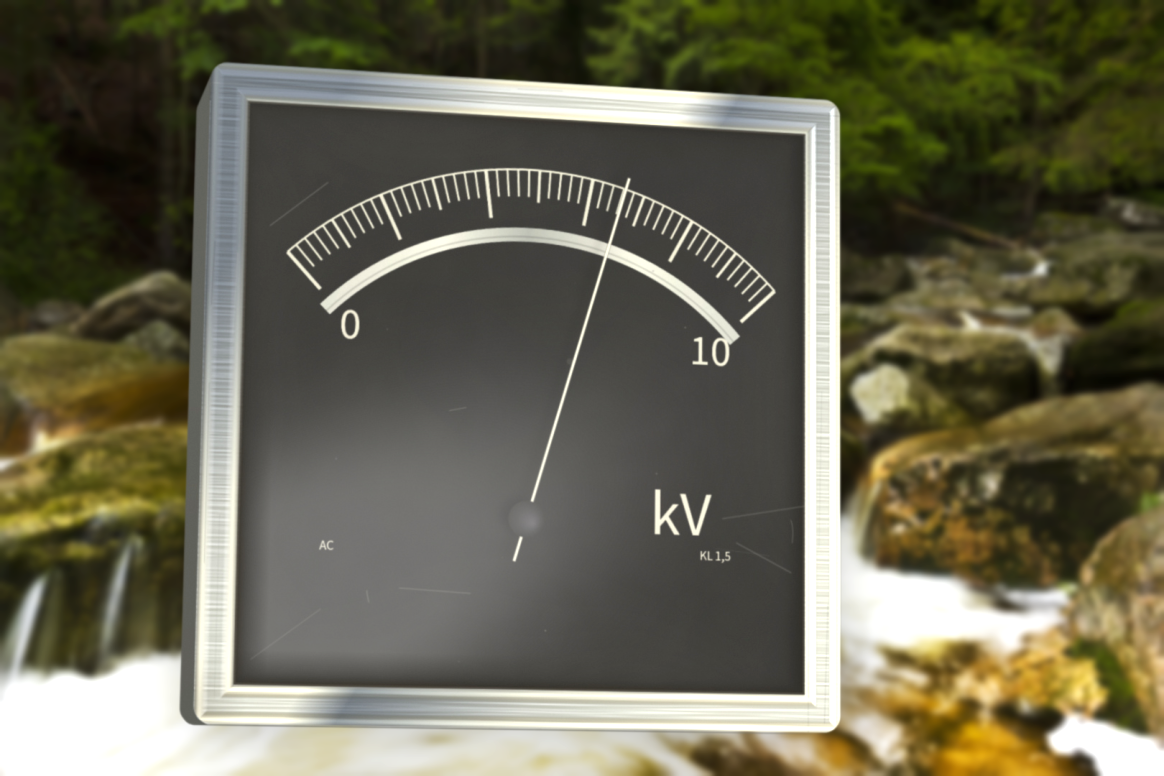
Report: 6.6kV
